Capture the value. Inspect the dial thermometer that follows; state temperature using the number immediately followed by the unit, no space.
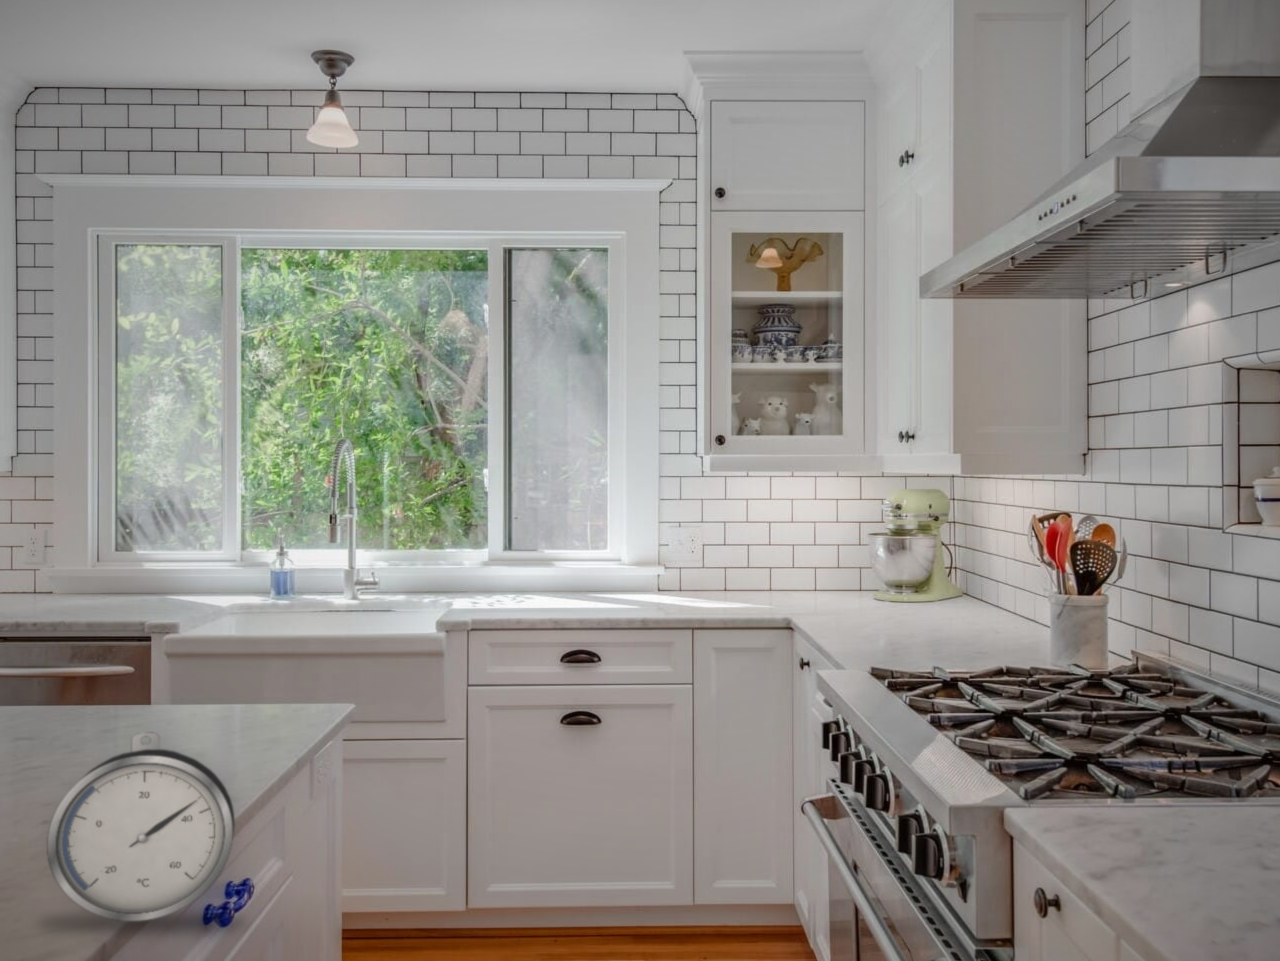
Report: 36°C
